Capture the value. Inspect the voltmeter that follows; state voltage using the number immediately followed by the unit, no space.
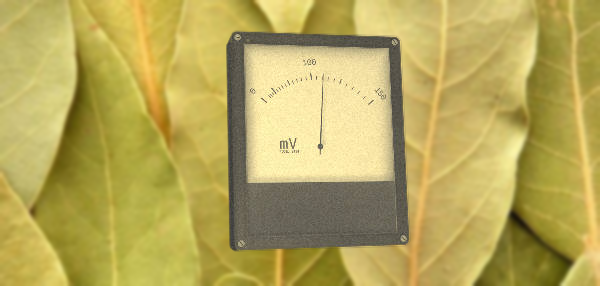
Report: 110mV
